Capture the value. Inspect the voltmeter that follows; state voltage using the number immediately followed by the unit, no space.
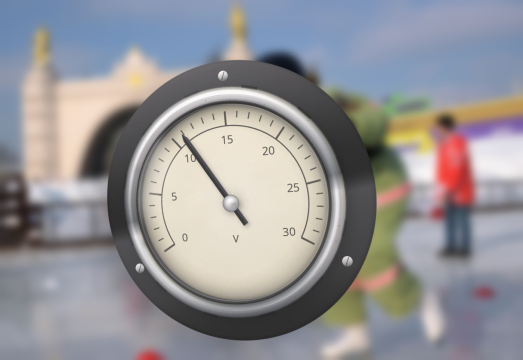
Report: 11V
